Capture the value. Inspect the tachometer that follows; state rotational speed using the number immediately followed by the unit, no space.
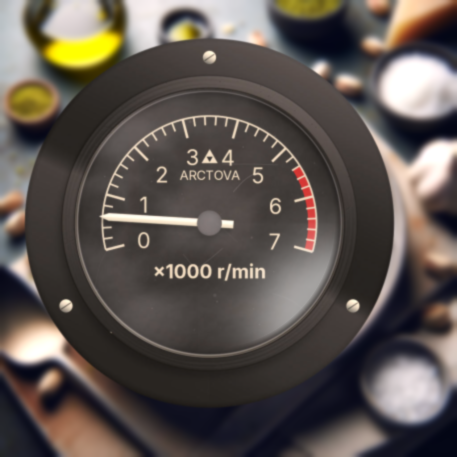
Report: 600rpm
